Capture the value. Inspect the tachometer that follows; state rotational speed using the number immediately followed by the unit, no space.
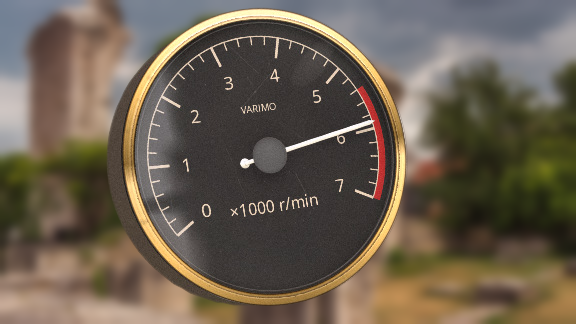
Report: 5900rpm
